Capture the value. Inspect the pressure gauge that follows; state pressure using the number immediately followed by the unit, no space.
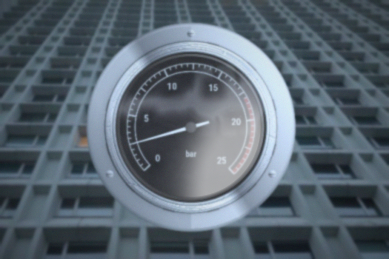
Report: 2.5bar
